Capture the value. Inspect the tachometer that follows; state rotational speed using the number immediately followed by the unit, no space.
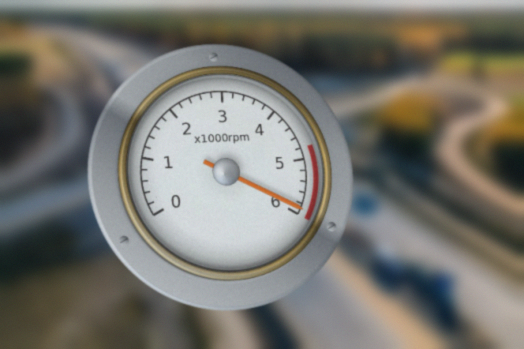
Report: 5900rpm
